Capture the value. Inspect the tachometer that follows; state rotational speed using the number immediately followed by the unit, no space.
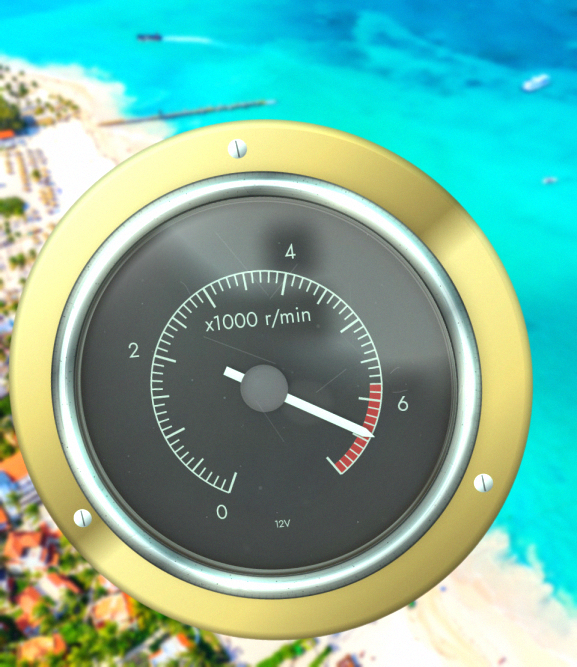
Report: 6400rpm
